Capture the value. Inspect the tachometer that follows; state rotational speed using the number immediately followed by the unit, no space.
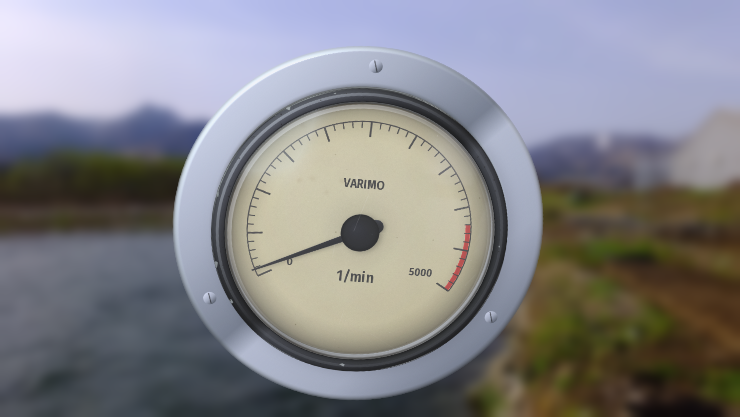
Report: 100rpm
